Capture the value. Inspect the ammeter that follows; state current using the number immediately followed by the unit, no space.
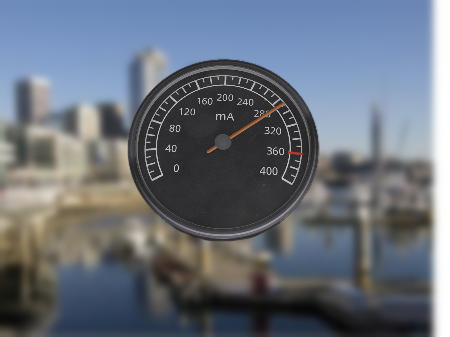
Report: 290mA
